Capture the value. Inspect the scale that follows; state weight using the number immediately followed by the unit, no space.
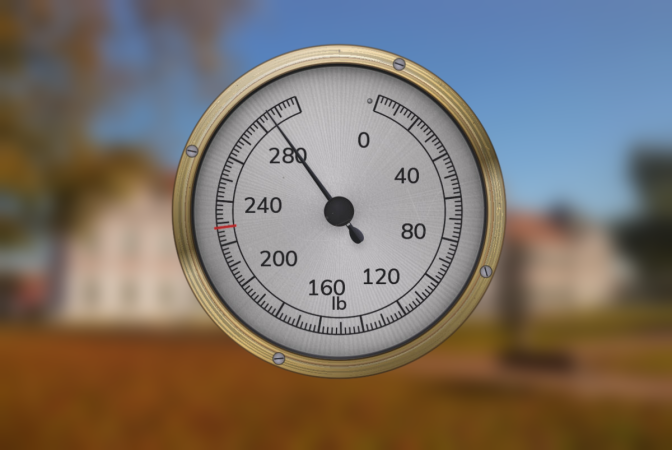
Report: 286lb
